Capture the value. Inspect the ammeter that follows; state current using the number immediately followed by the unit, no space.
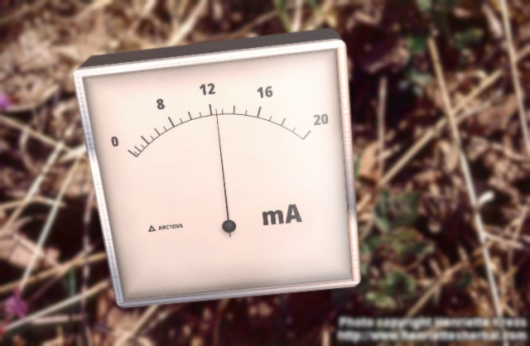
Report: 12.5mA
